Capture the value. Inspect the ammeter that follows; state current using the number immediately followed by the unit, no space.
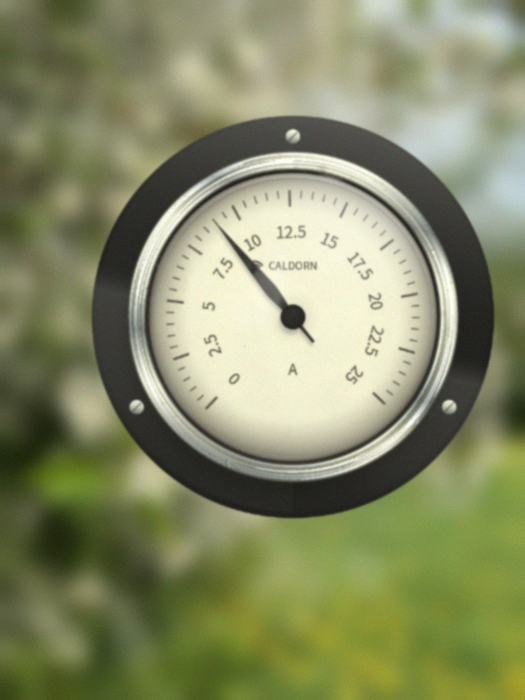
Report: 9A
